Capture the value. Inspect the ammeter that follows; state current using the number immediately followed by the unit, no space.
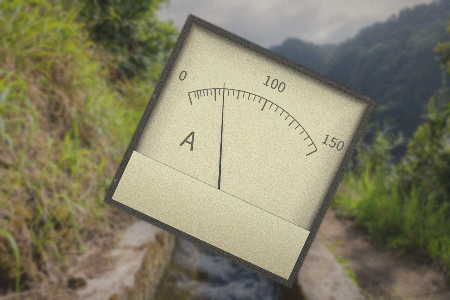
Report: 60A
